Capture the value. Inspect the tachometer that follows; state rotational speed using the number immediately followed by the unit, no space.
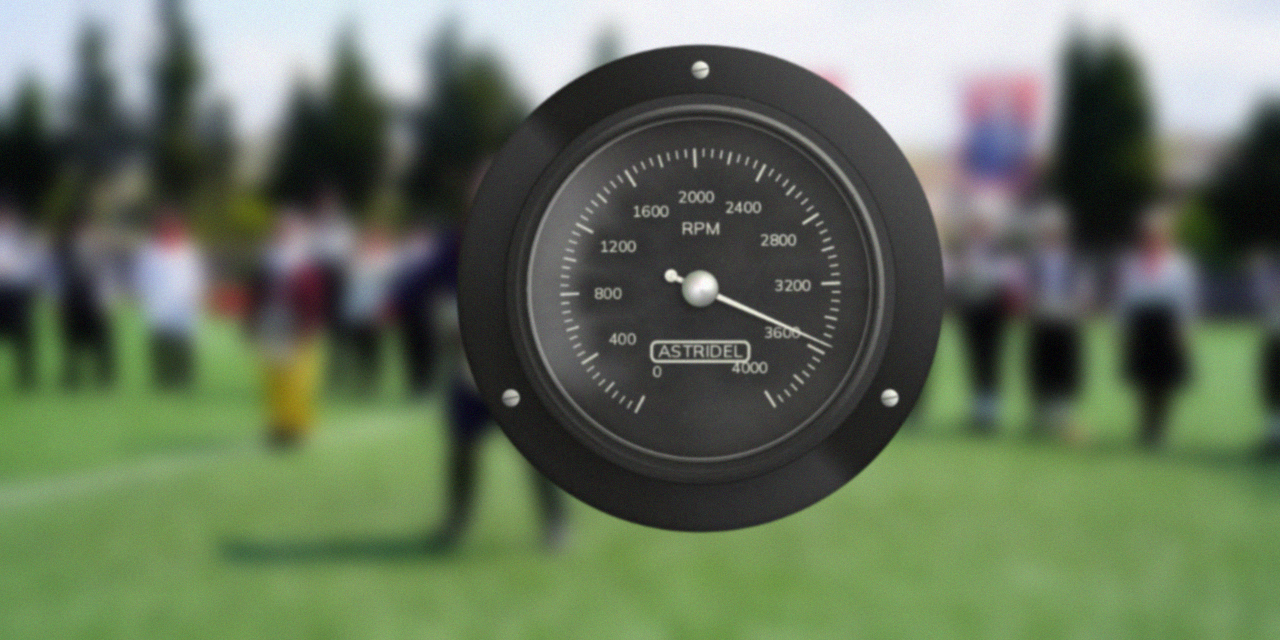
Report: 3550rpm
